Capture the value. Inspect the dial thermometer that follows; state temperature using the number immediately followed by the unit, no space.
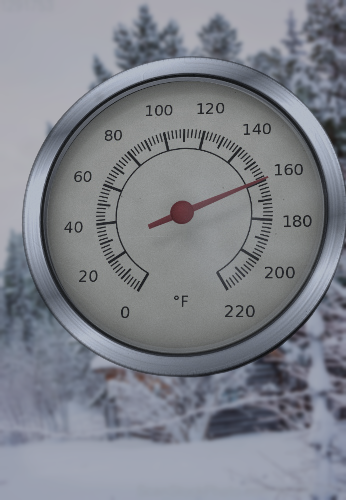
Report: 160°F
